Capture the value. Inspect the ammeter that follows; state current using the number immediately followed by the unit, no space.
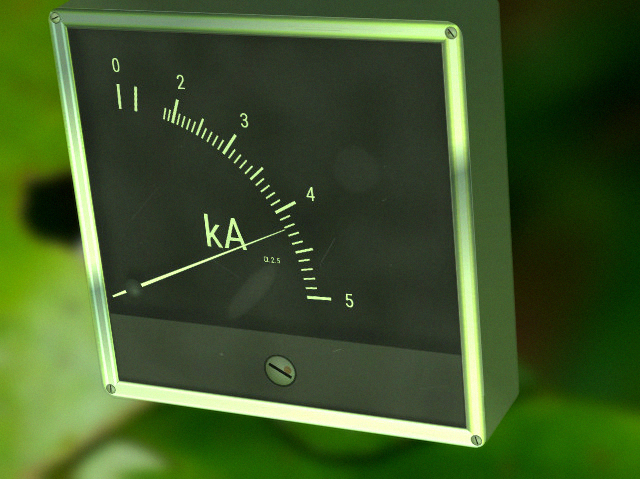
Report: 4.2kA
